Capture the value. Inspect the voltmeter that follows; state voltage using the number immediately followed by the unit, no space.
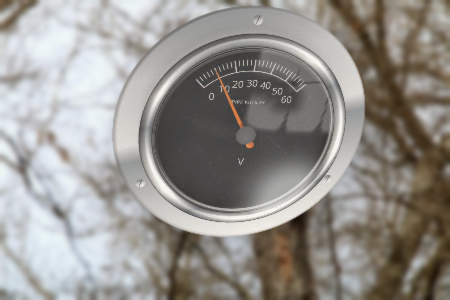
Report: 10V
